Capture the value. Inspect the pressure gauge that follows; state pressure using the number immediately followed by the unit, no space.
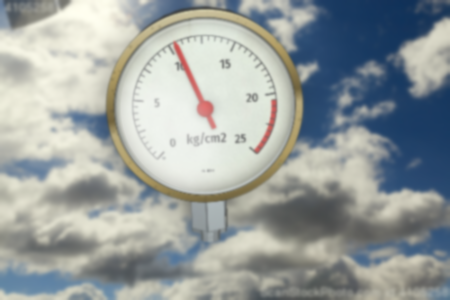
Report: 10.5kg/cm²
